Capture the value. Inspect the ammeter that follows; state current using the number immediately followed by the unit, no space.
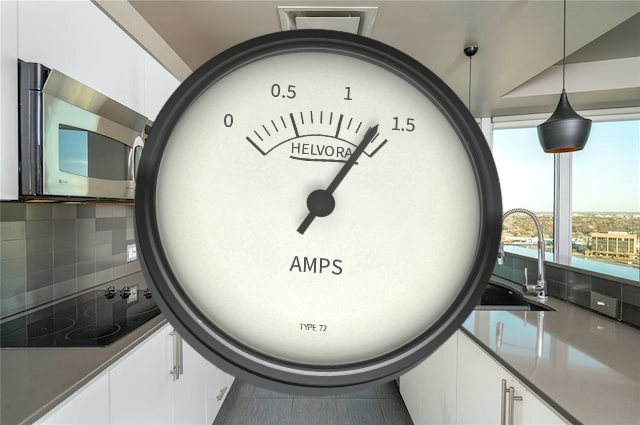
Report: 1.35A
